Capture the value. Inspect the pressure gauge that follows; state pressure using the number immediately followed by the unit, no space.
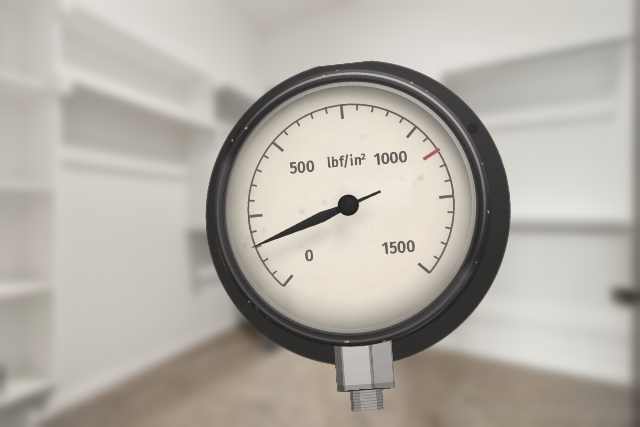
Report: 150psi
